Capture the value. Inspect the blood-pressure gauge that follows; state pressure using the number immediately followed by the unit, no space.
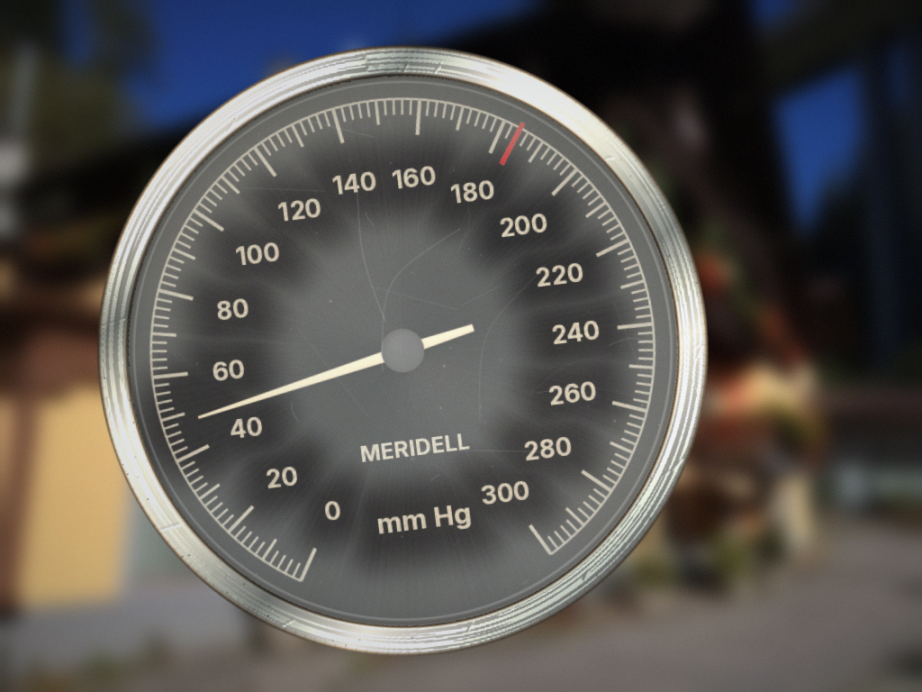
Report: 48mmHg
